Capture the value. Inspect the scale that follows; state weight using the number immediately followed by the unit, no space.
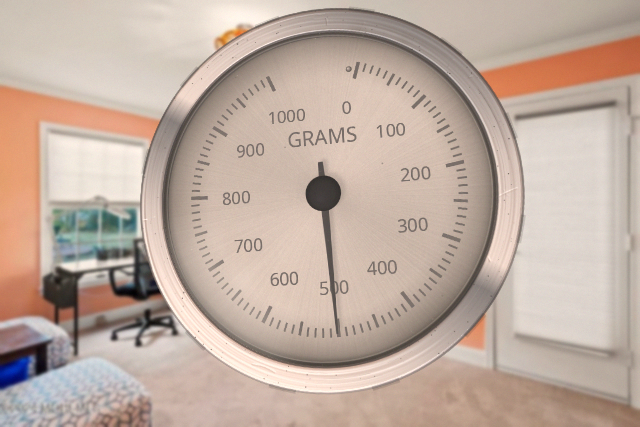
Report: 500g
